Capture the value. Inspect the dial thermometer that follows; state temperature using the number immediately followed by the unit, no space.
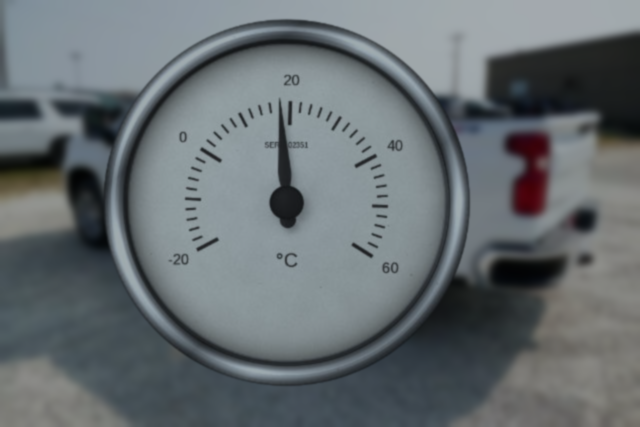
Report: 18°C
